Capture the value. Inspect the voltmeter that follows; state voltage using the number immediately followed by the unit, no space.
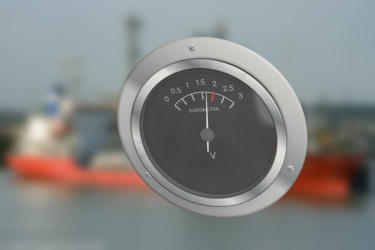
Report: 1.75V
